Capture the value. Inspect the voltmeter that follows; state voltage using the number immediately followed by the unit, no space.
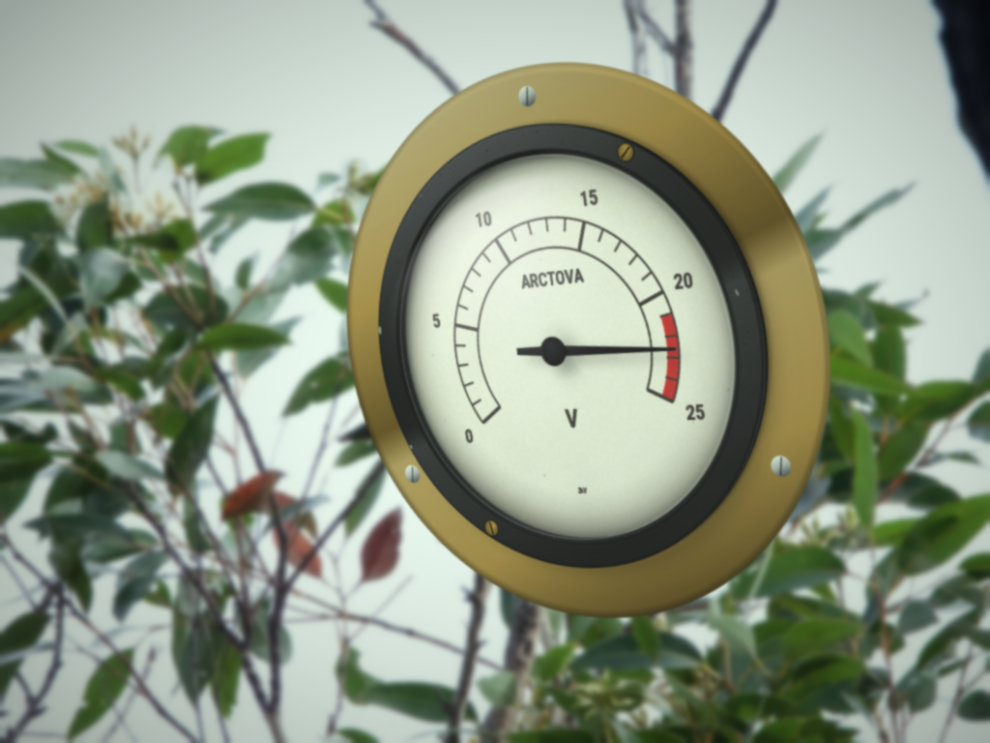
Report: 22.5V
